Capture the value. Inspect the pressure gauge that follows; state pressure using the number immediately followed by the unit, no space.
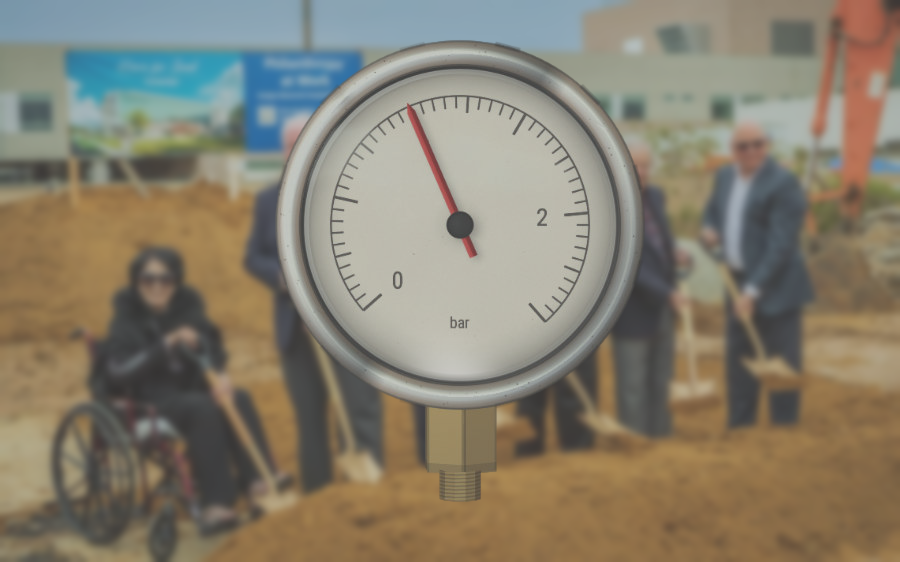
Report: 1bar
